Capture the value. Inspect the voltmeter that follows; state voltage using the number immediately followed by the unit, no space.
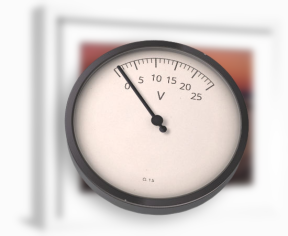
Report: 1V
